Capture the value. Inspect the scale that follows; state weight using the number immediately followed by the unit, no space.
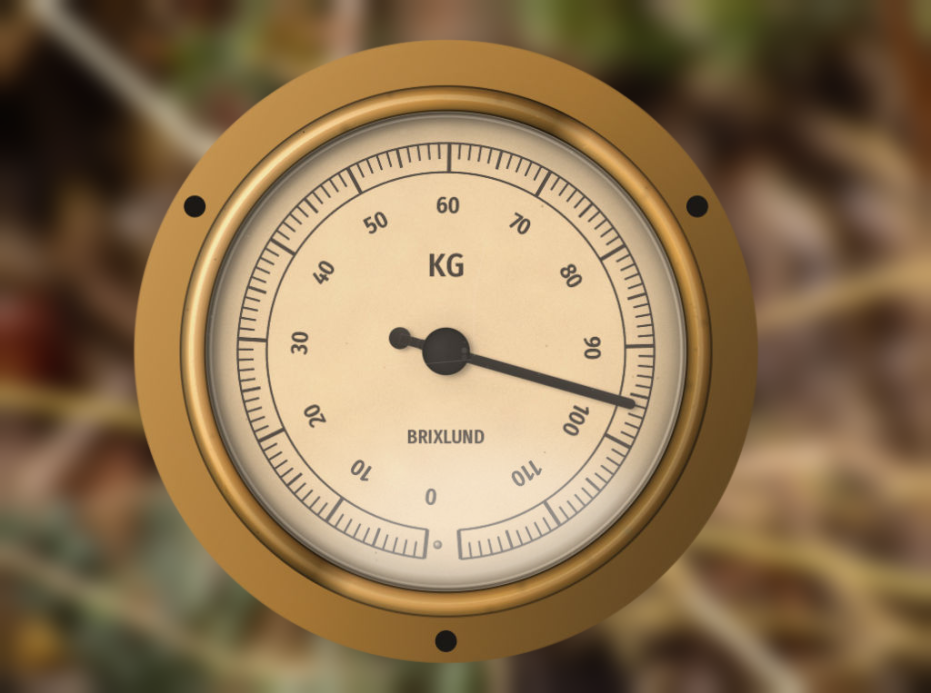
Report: 96kg
